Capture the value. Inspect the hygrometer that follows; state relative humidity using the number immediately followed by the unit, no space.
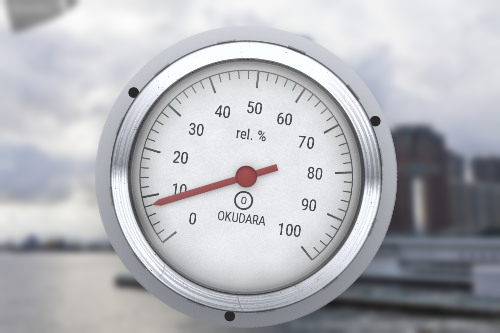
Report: 8%
